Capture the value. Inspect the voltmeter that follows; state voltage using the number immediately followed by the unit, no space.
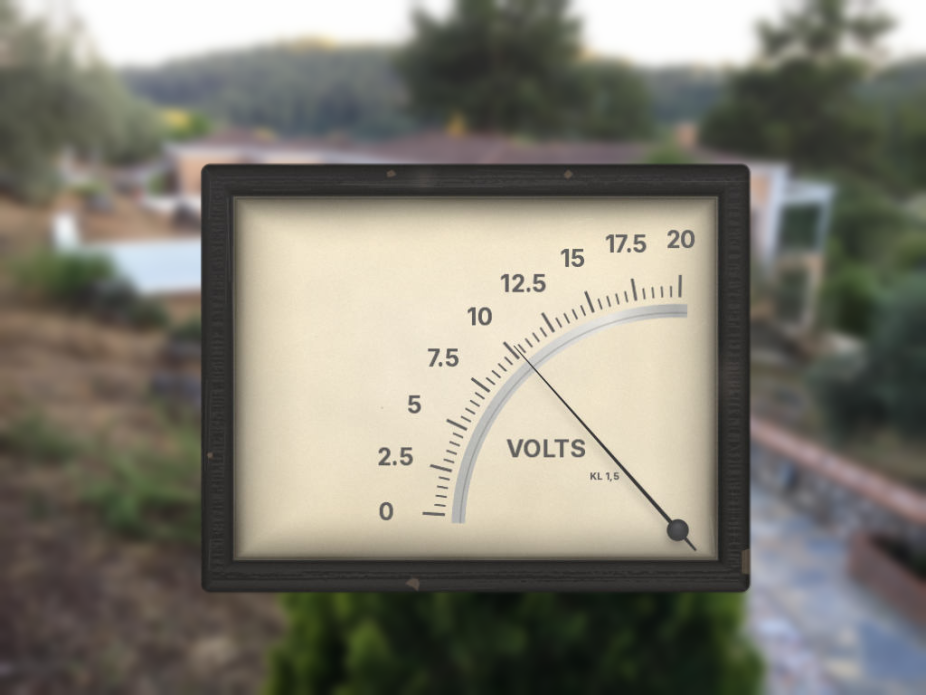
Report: 10.25V
